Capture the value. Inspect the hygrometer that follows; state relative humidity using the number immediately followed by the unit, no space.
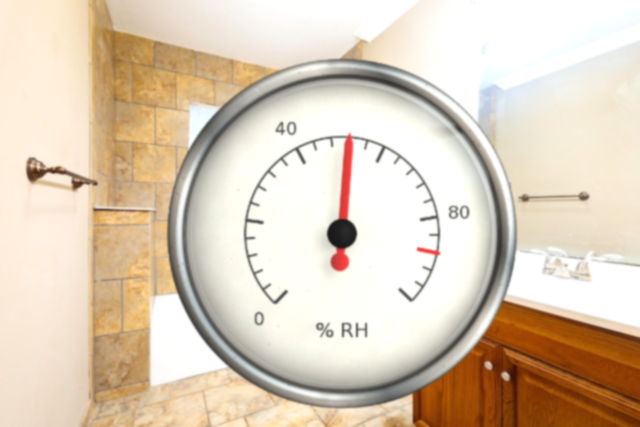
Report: 52%
